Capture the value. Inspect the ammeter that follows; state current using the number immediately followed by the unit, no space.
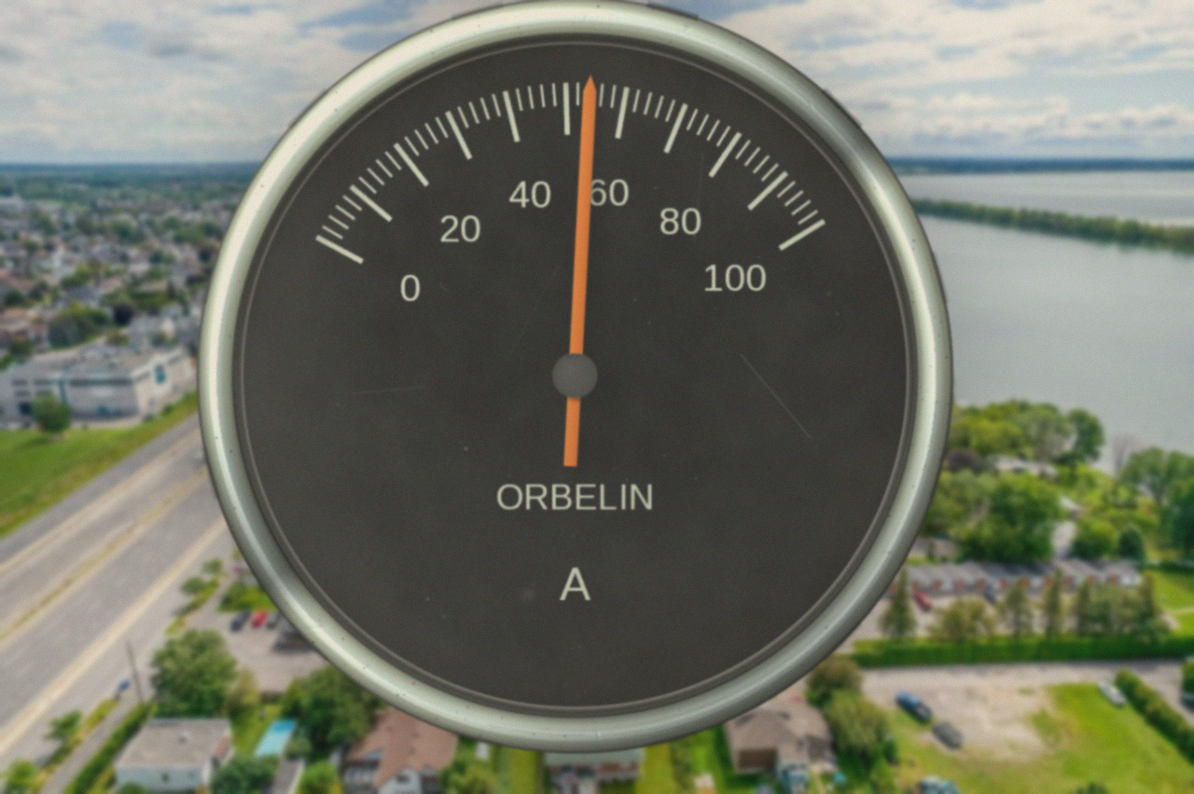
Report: 54A
